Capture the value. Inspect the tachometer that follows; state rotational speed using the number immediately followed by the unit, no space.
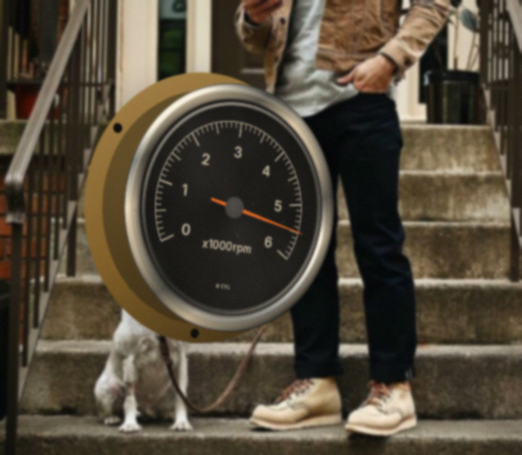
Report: 5500rpm
